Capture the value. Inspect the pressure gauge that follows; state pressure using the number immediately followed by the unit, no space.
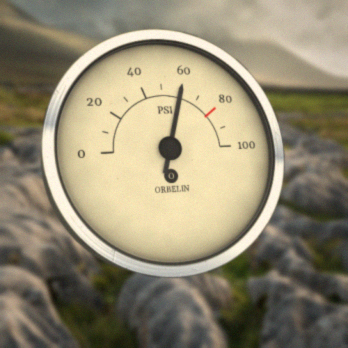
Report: 60psi
